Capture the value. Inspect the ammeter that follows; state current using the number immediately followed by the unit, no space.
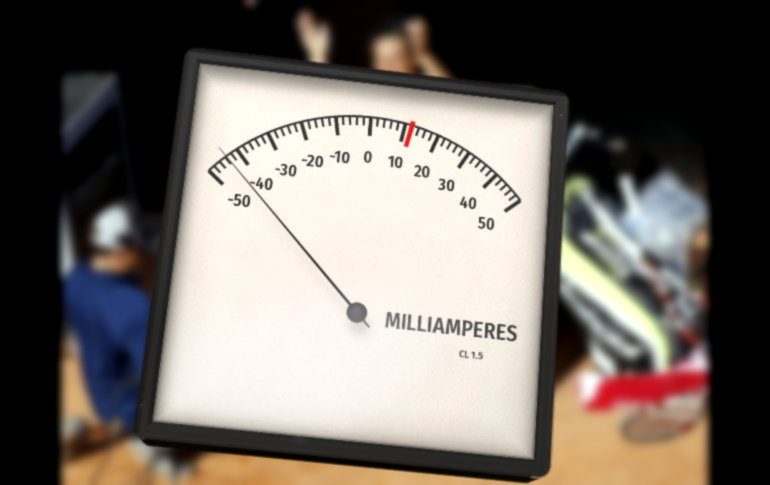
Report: -44mA
